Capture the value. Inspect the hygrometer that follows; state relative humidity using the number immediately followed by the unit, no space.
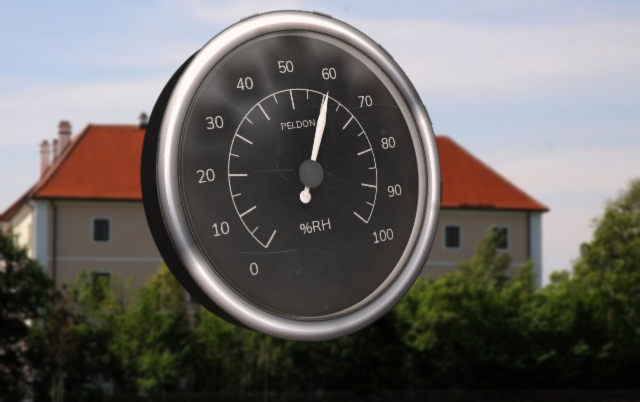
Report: 60%
